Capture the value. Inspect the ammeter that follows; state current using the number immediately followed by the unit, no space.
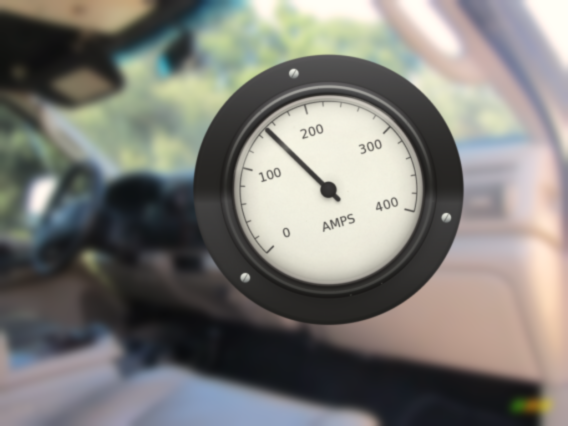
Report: 150A
